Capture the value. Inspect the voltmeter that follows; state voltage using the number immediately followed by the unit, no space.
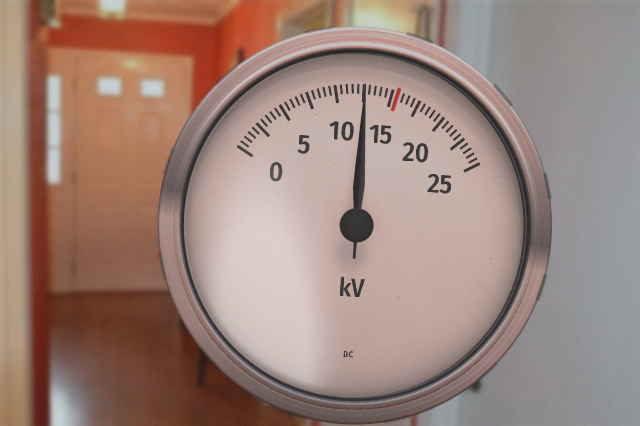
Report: 12.5kV
